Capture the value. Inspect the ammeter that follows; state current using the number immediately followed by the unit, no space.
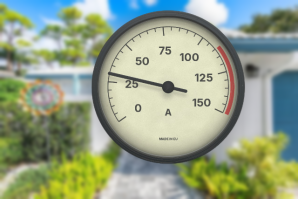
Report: 30A
